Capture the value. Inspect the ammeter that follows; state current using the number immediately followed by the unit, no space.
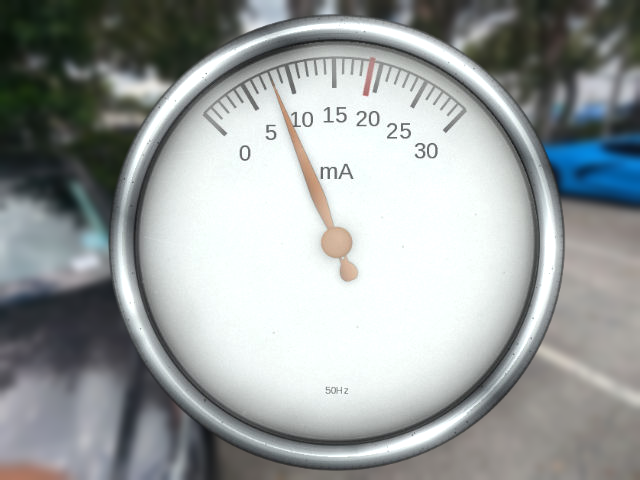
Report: 8mA
